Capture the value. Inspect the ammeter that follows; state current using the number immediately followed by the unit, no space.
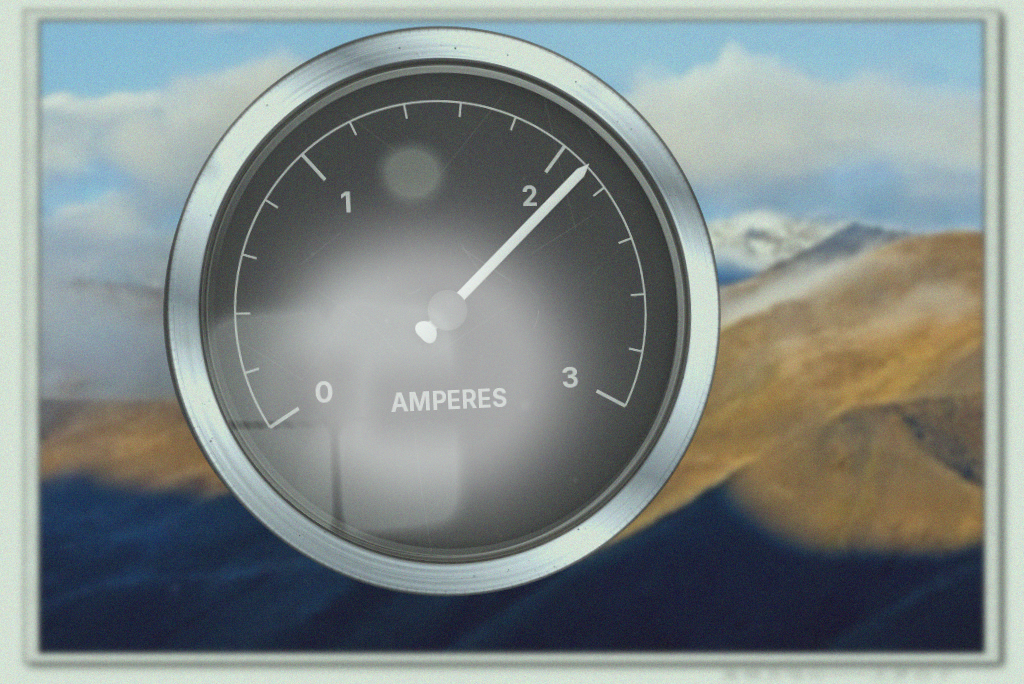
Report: 2.1A
